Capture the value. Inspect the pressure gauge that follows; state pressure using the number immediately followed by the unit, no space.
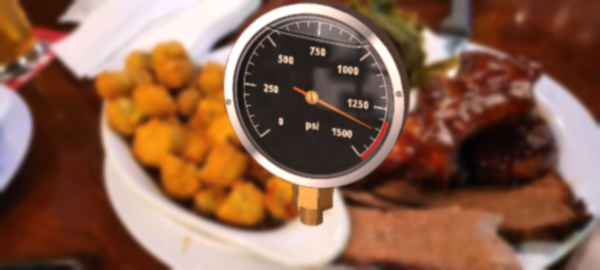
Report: 1350psi
